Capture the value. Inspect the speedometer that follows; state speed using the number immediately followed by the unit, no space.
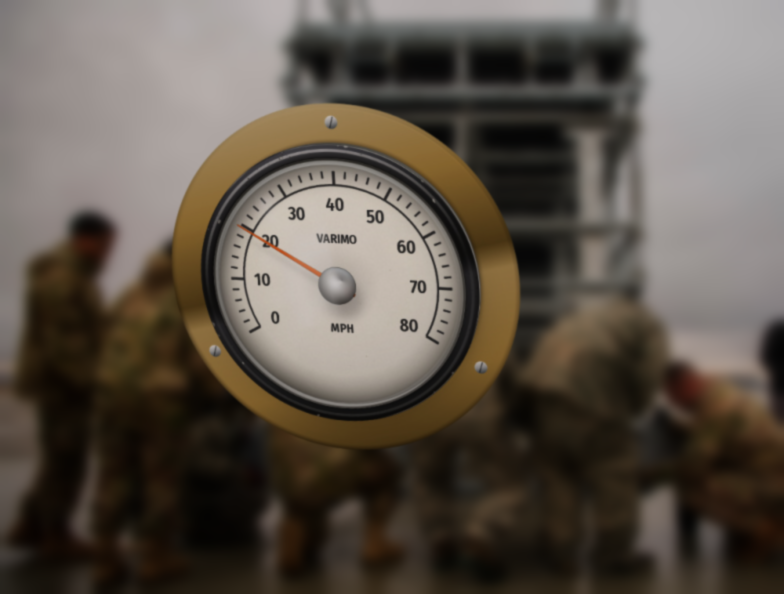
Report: 20mph
